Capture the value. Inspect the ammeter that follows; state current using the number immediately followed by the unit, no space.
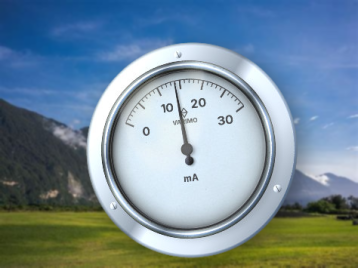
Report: 14mA
